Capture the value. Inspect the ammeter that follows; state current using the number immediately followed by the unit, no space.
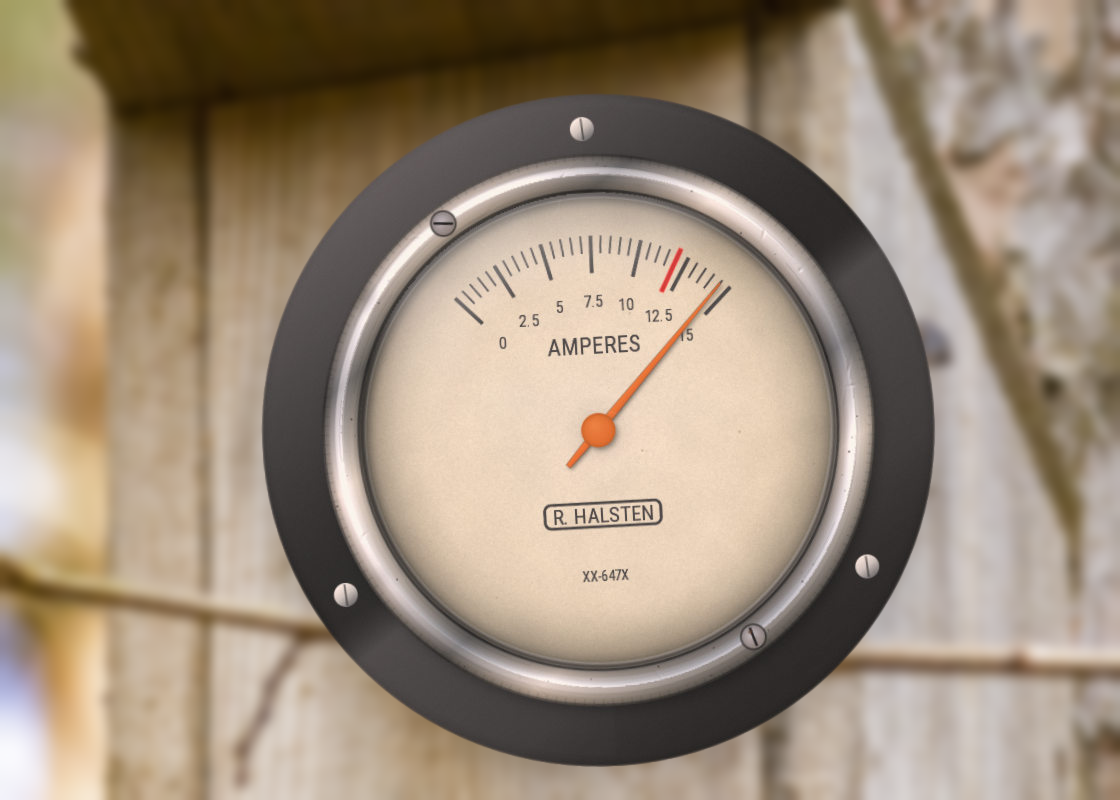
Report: 14.5A
